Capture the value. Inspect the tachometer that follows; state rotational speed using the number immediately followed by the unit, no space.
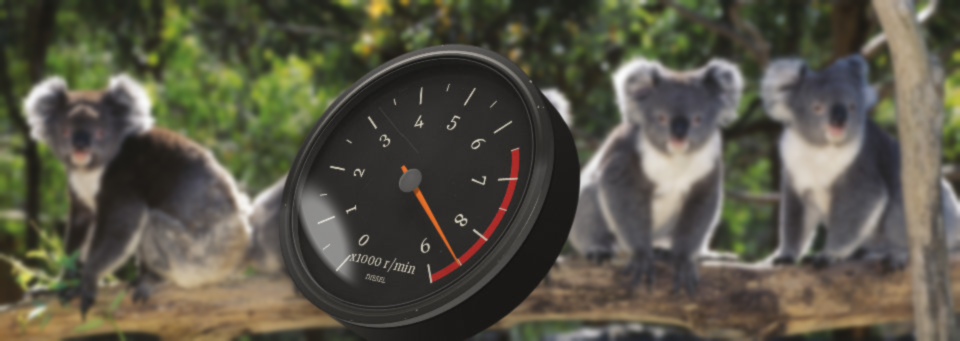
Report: 8500rpm
